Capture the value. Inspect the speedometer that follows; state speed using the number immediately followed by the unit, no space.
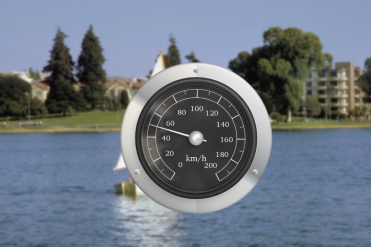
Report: 50km/h
